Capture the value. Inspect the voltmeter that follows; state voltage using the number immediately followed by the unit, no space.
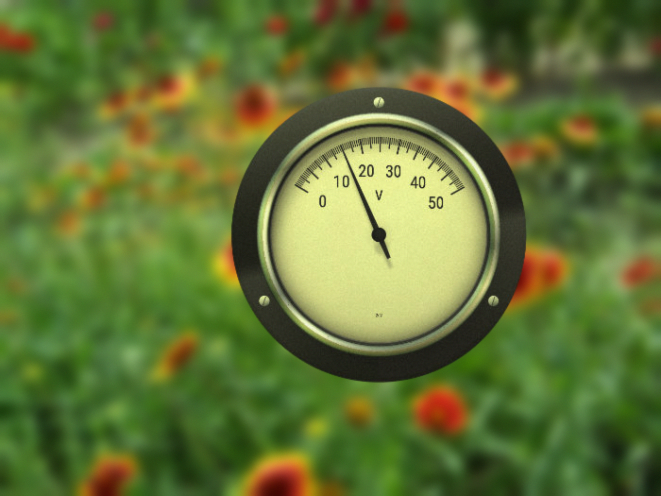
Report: 15V
